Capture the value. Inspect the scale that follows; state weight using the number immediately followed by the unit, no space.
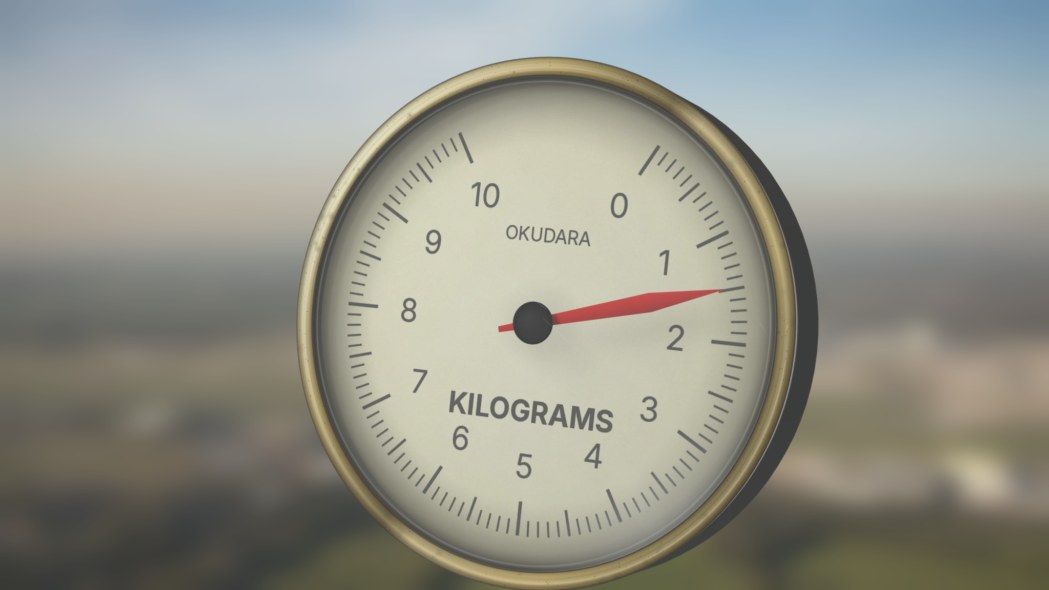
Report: 1.5kg
